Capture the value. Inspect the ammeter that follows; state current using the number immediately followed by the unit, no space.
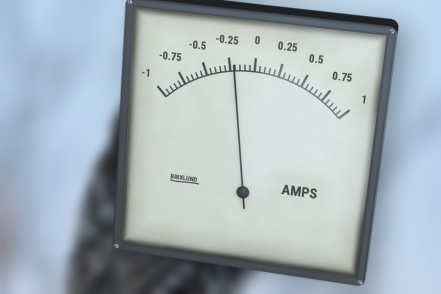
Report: -0.2A
